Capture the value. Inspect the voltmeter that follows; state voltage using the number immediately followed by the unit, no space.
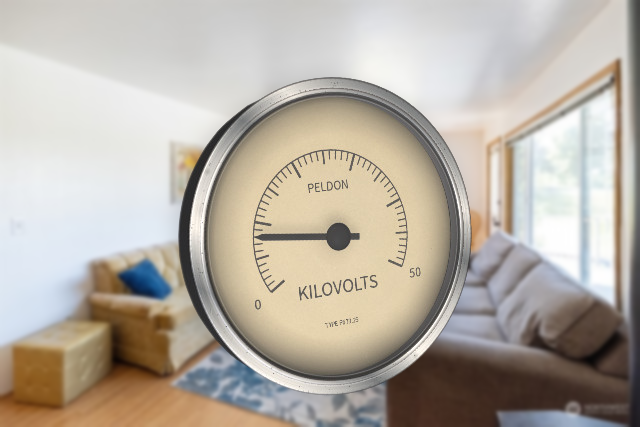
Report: 8kV
